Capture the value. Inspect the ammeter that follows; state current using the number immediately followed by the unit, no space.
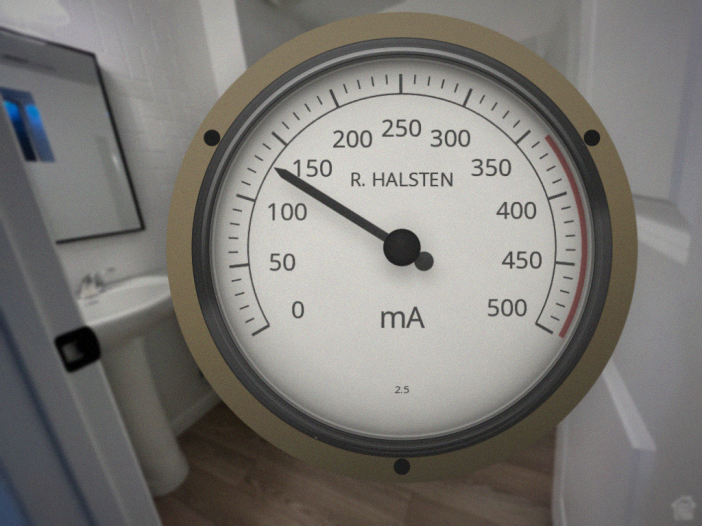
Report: 130mA
